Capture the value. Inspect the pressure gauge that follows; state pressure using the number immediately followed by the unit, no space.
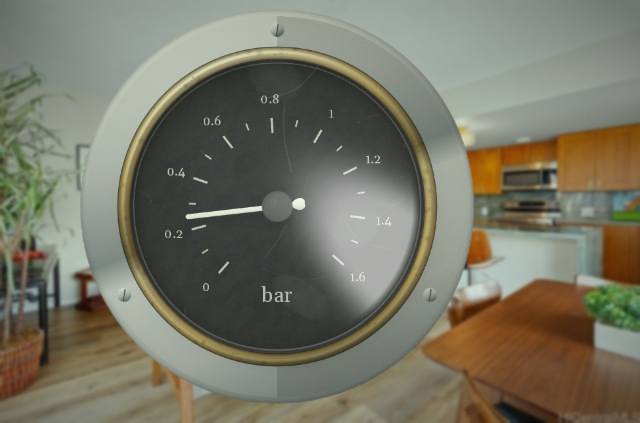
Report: 0.25bar
